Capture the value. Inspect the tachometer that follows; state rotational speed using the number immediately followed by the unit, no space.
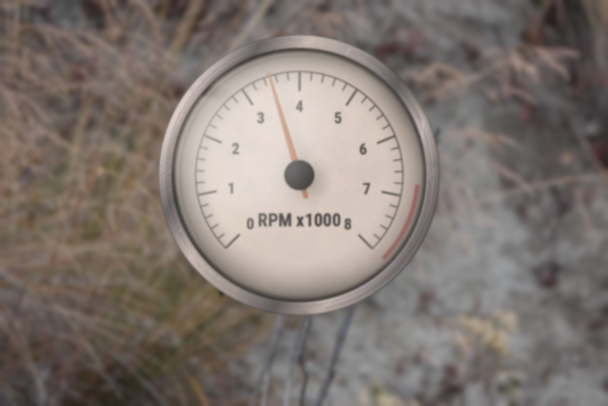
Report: 3500rpm
